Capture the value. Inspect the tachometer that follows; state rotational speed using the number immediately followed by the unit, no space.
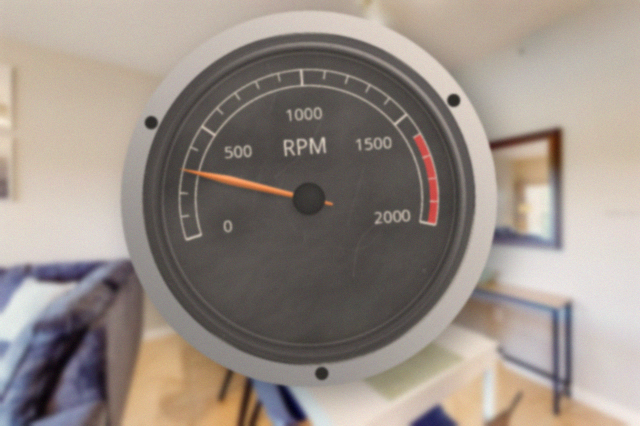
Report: 300rpm
